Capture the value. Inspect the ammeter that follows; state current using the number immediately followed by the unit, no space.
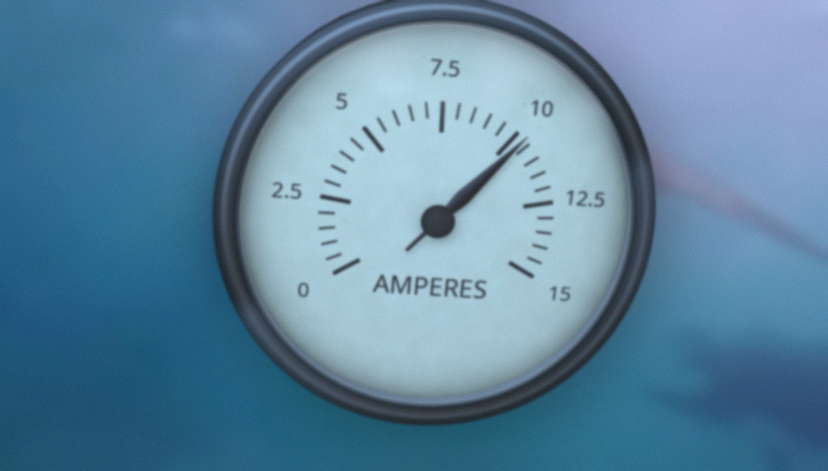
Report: 10.25A
